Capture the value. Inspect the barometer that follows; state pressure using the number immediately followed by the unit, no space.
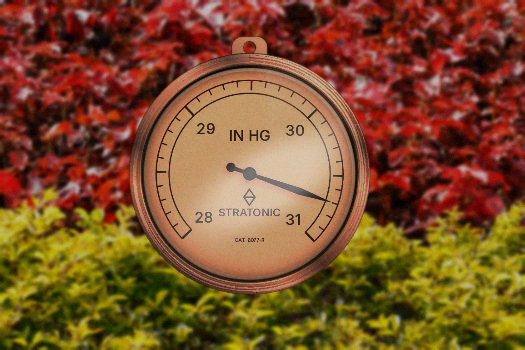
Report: 30.7inHg
